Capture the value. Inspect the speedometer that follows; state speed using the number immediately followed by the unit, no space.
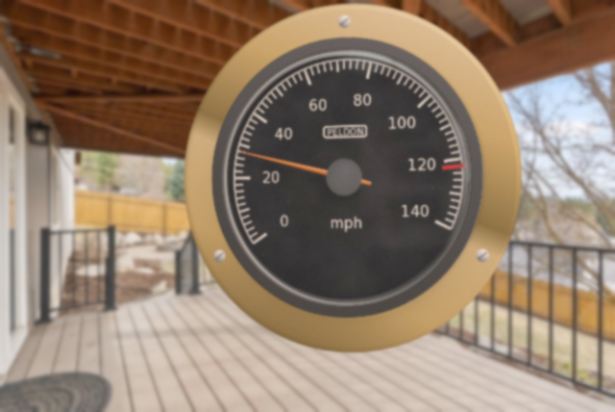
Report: 28mph
